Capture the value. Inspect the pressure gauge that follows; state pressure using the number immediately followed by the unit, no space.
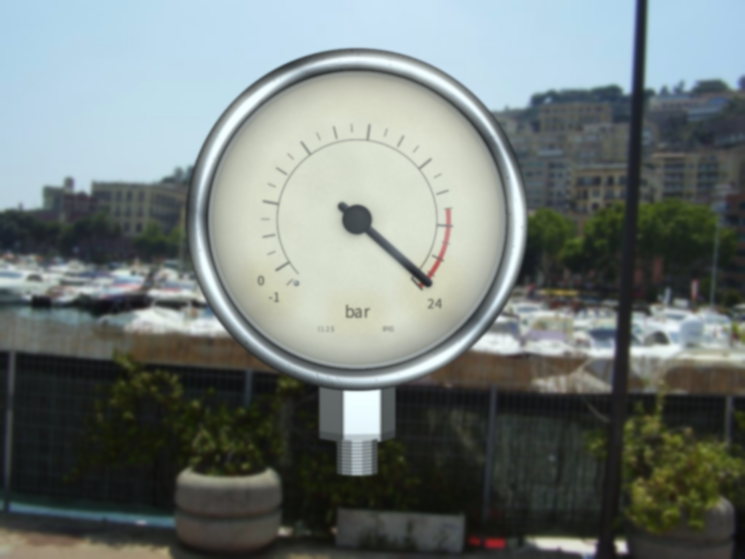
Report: 23.5bar
